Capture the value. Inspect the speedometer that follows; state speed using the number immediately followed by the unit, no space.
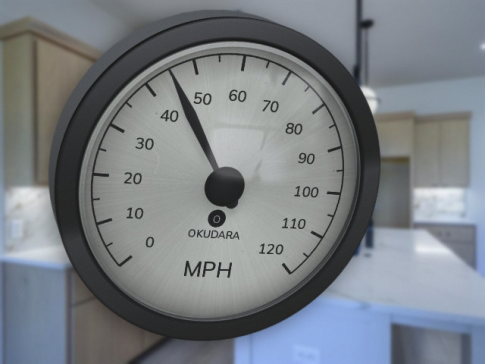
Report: 45mph
